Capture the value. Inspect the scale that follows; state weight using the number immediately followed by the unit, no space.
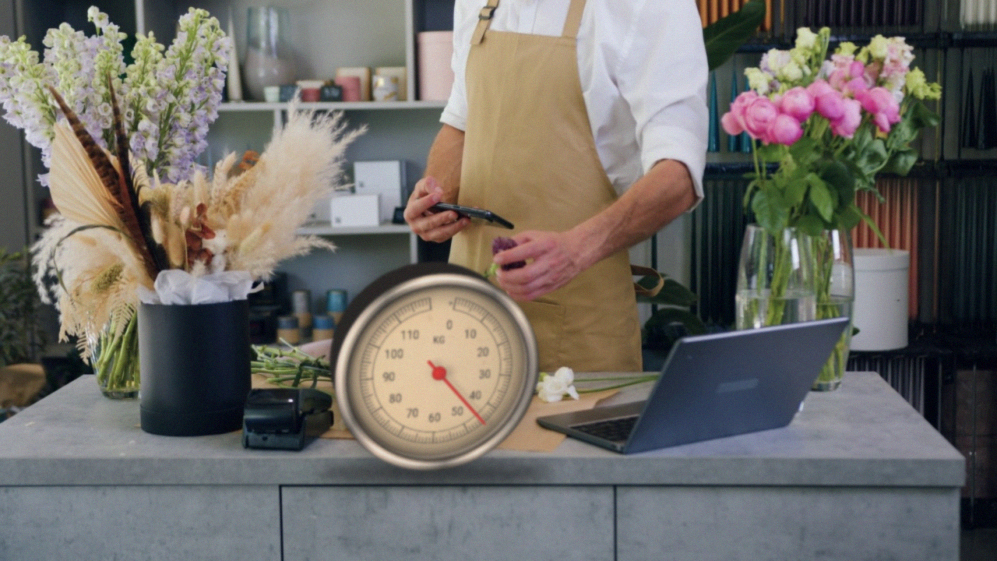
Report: 45kg
